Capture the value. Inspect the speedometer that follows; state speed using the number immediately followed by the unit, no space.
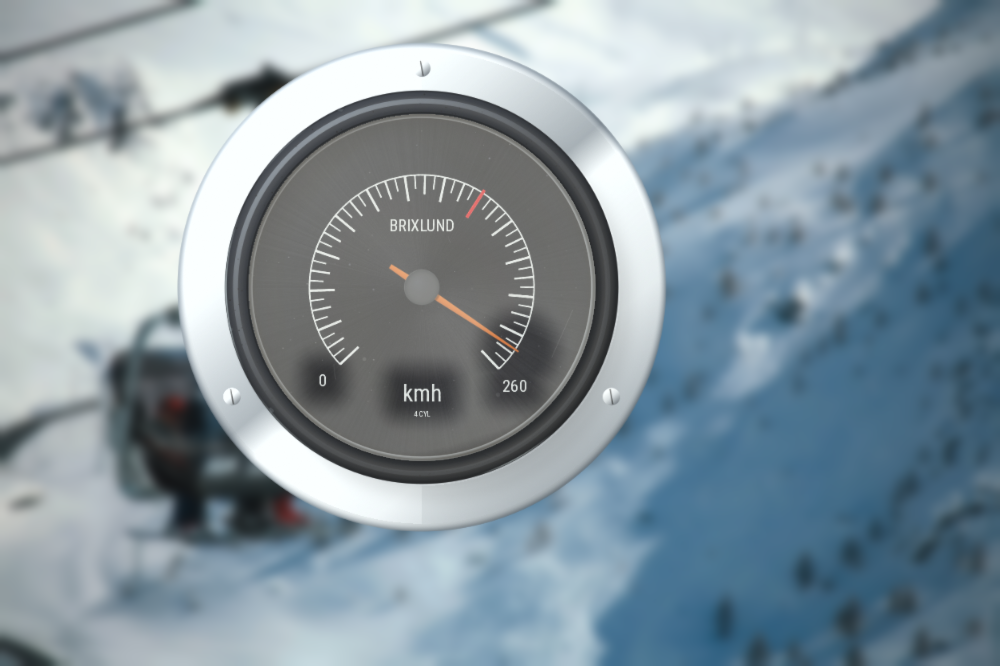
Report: 247.5km/h
